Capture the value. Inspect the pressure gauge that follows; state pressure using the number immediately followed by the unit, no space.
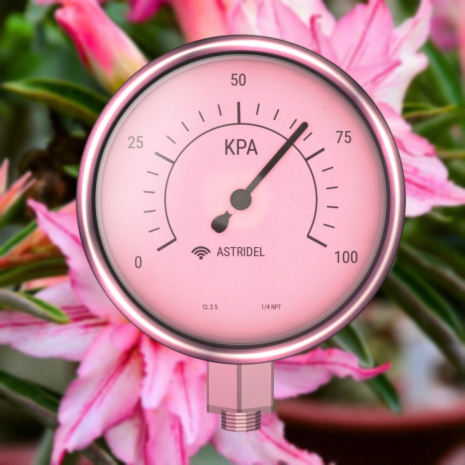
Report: 67.5kPa
